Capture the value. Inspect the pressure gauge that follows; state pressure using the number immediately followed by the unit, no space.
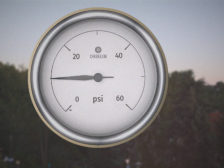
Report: 10psi
